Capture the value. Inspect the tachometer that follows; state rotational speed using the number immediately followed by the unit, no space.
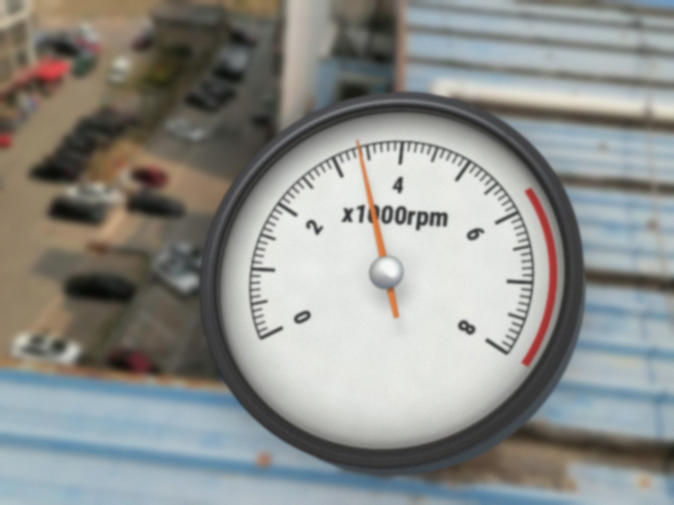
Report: 3400rpm
